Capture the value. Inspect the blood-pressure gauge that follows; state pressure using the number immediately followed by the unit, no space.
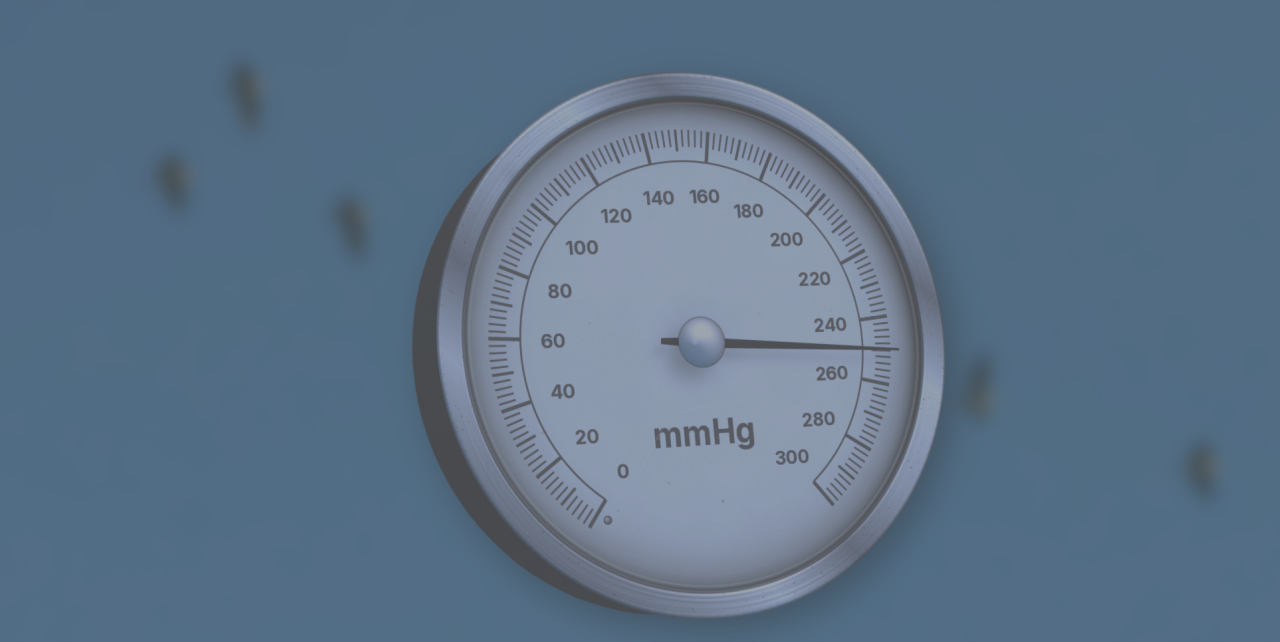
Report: 250mmHg
